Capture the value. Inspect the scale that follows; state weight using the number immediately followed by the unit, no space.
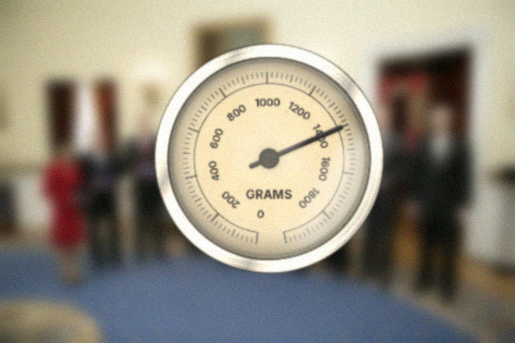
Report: 1400g
